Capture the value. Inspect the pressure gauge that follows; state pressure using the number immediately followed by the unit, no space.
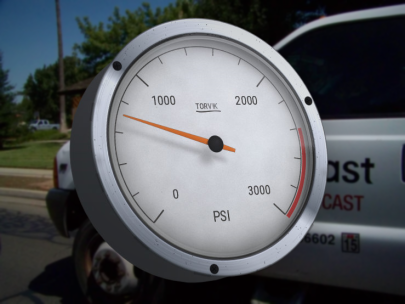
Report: 700psi
